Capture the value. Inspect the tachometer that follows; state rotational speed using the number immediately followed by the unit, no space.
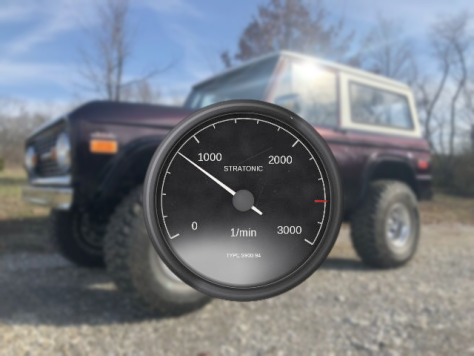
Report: 800rpm
